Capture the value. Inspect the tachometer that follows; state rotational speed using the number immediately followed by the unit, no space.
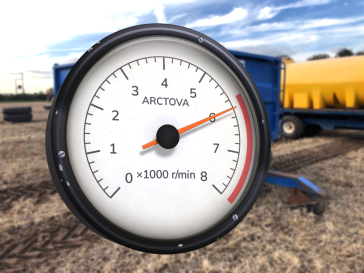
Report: 6000rpm
